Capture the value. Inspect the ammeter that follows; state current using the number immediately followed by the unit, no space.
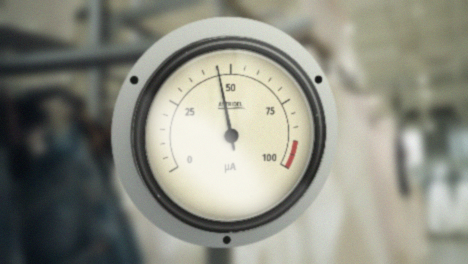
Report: 45µA
